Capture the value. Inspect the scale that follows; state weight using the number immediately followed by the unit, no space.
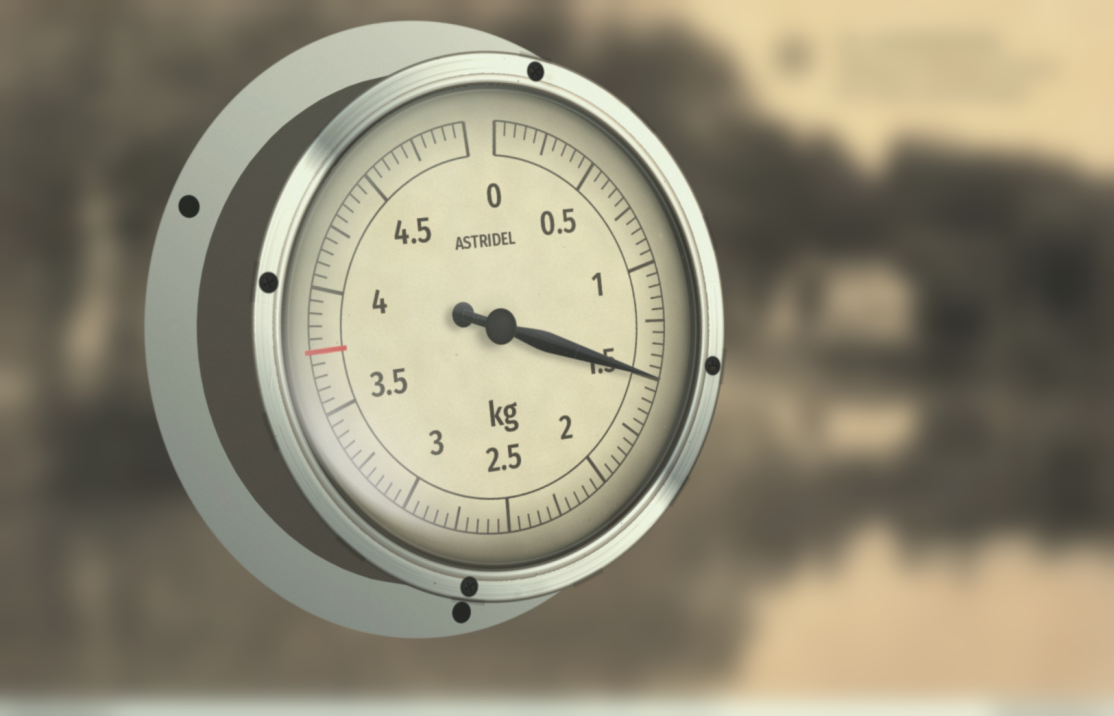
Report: 1.5kg
